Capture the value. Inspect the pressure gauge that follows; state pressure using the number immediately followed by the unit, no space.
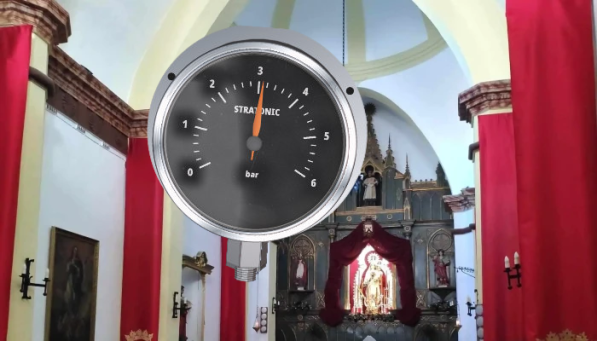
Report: 3.1bar
